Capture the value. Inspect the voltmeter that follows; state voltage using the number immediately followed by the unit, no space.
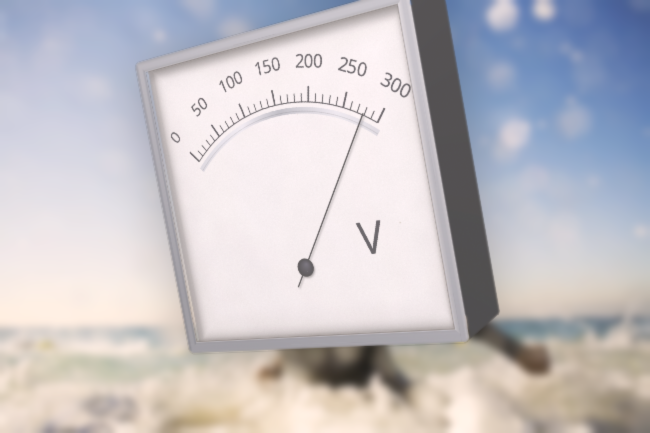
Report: 280V
